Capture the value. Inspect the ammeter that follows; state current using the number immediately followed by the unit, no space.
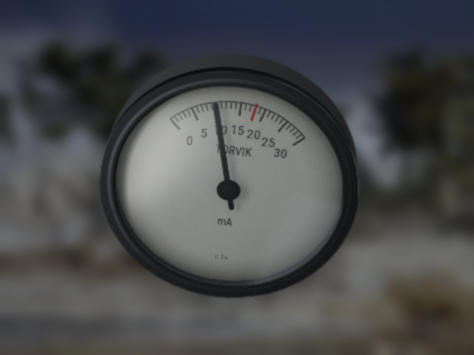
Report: 10mA
